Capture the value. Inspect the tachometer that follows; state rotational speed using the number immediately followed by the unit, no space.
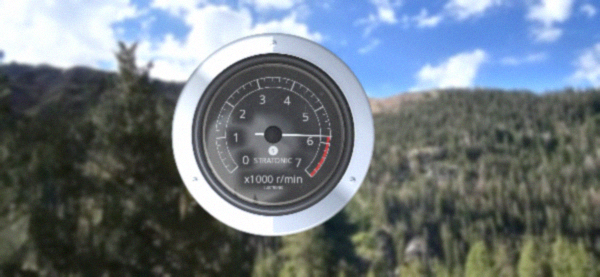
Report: 5800rpm
